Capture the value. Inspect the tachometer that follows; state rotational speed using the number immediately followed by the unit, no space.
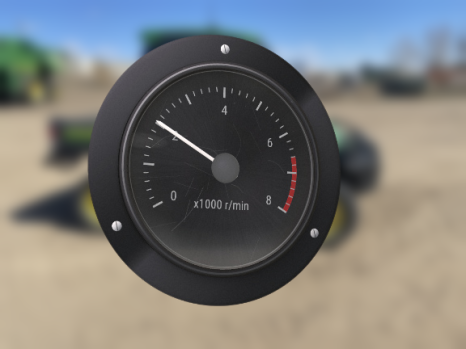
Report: 2000rpm
